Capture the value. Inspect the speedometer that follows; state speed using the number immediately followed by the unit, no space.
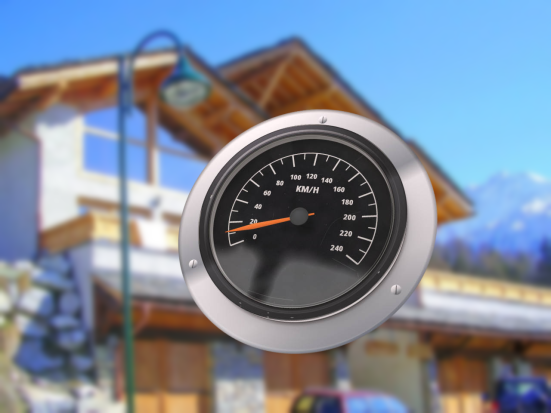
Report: 10km/h
